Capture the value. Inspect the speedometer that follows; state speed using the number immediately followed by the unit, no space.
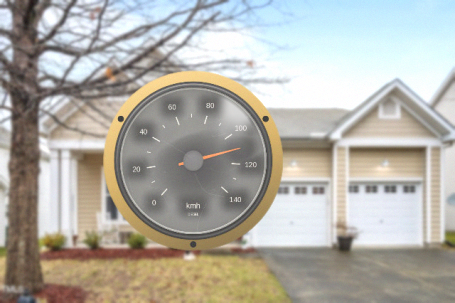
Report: 110km/h
